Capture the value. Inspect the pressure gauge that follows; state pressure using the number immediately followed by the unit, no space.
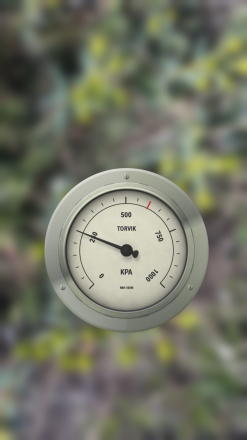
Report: 250kPa
